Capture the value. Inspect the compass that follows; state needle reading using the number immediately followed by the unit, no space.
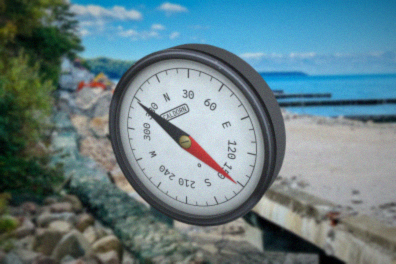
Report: 150°
